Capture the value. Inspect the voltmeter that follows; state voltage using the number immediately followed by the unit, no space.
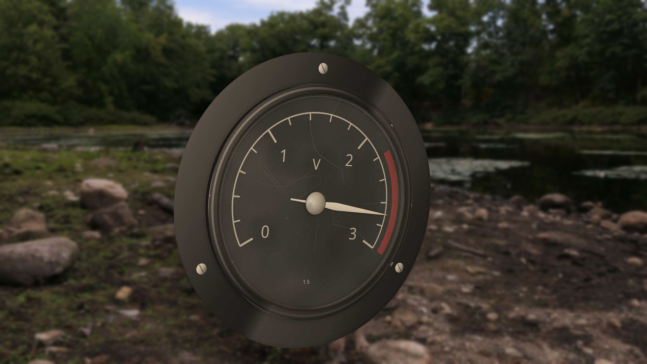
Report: 2.7V
